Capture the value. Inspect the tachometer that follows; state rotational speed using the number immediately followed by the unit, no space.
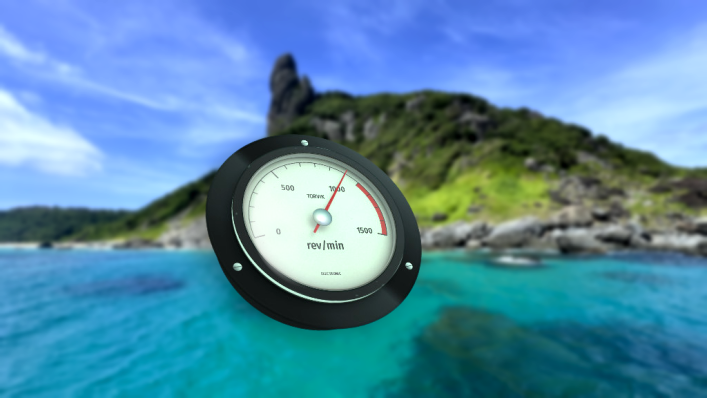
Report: 1000rpm
